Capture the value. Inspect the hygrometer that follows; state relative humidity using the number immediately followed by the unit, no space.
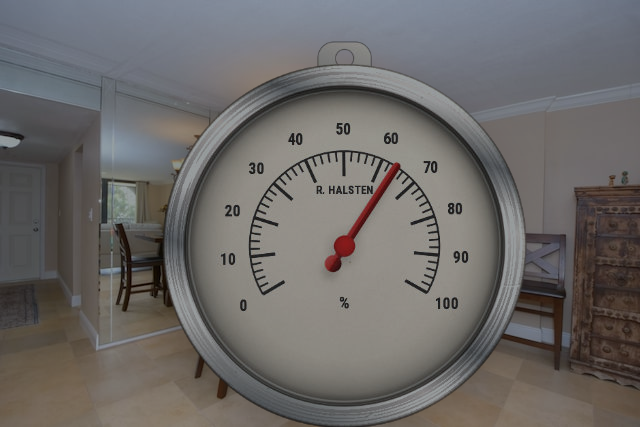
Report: 64%
